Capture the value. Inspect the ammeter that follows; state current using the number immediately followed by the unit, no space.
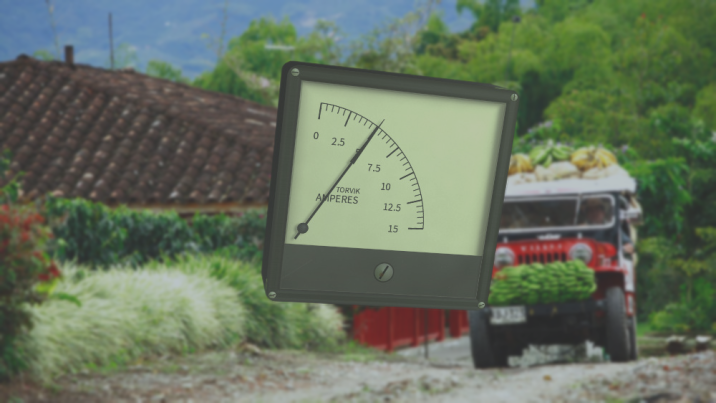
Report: 5A
